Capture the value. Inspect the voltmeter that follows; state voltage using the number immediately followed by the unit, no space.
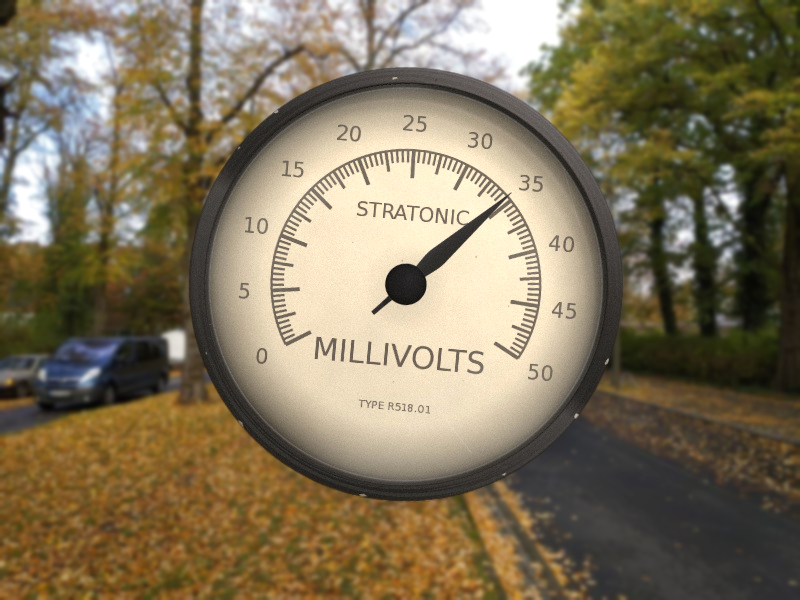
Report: 34.5mV
